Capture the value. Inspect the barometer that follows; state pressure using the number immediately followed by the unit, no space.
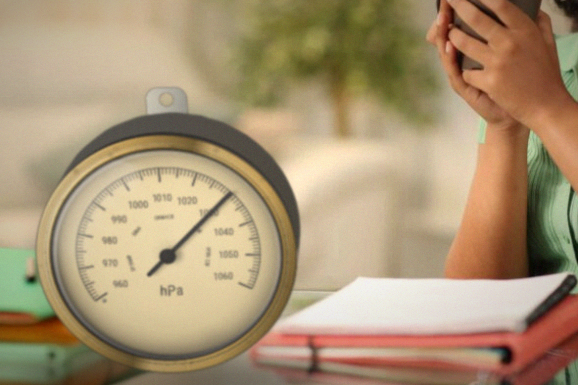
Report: 1030hPa
